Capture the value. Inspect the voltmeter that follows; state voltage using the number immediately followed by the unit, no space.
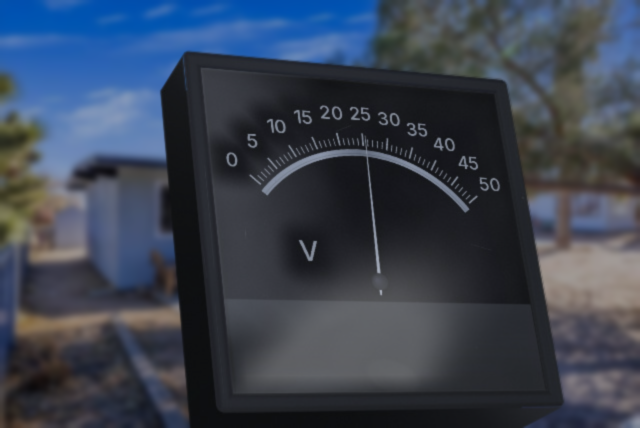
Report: 25V
